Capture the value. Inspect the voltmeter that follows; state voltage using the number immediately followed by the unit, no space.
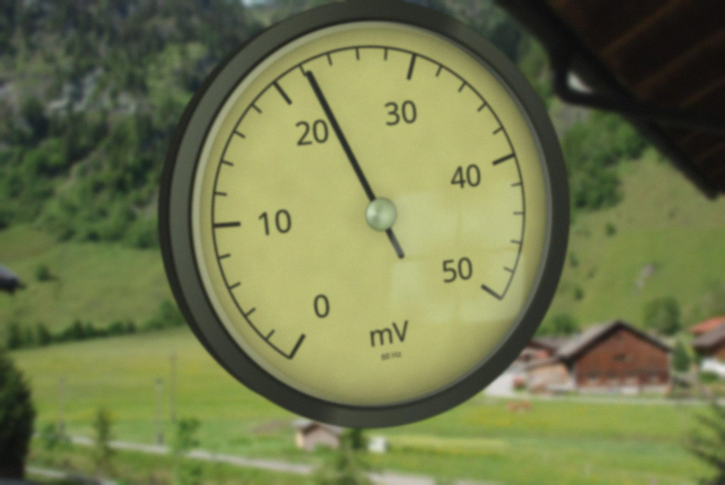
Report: 22mV
